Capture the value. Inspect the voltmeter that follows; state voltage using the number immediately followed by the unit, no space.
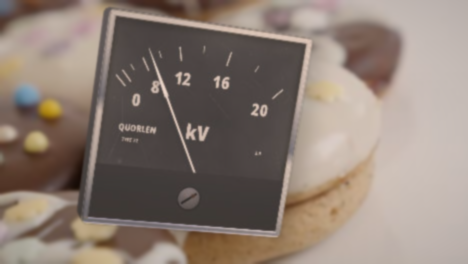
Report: 9kV
